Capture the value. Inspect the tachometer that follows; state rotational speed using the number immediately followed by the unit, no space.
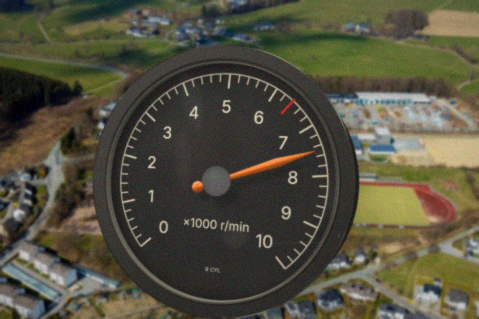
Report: 7500rpm
